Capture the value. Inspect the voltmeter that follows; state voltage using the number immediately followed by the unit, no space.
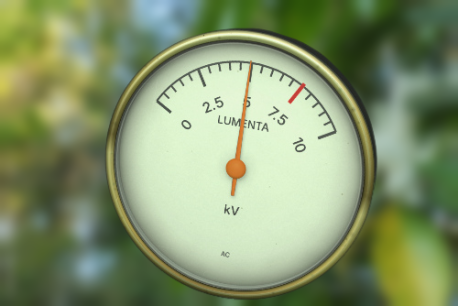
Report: 5kV
